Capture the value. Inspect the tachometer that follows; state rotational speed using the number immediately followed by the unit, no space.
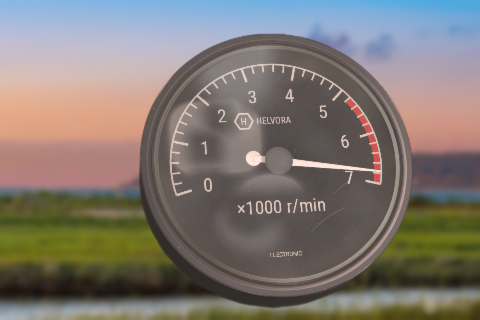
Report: 6800rpm
